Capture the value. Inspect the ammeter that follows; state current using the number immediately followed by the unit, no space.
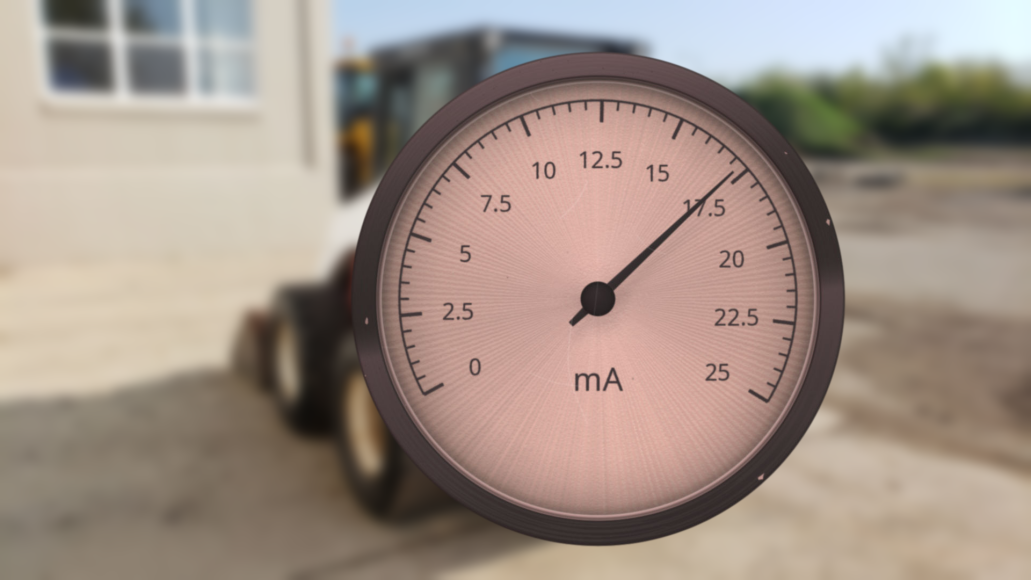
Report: 17.25mA
